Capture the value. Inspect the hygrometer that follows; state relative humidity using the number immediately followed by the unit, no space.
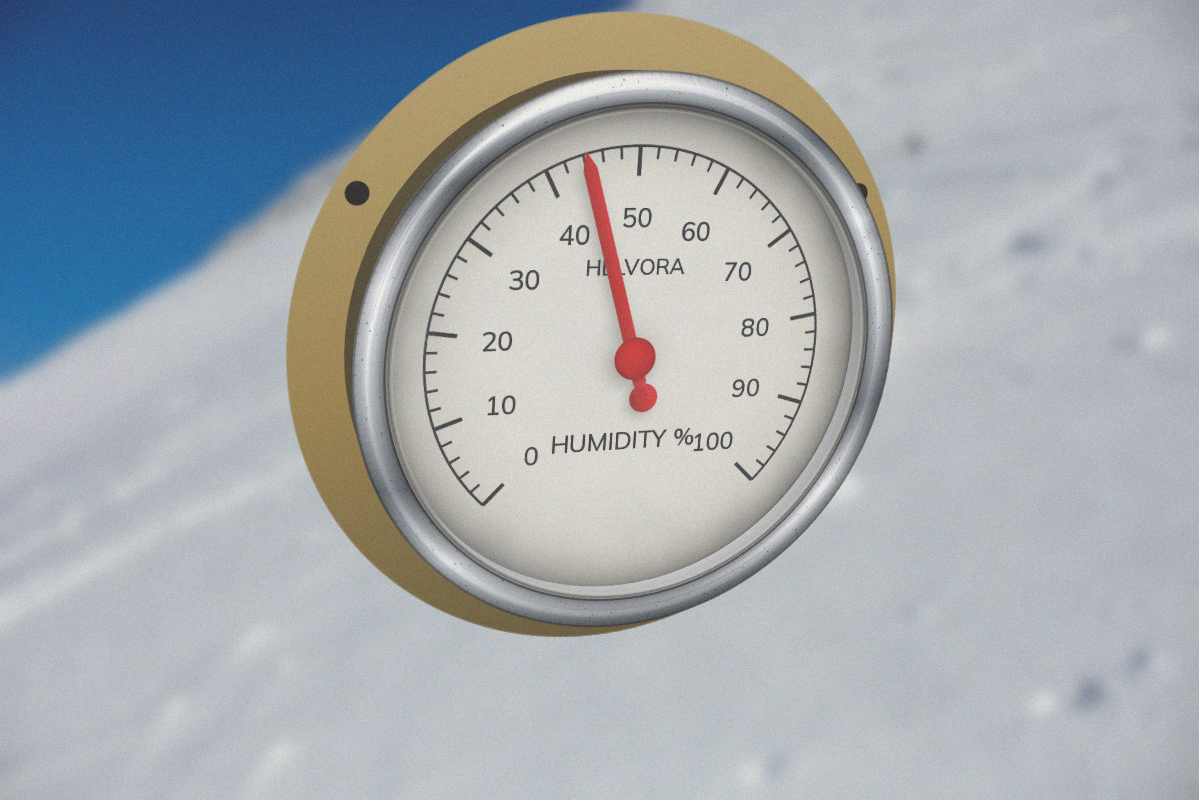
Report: 44%
